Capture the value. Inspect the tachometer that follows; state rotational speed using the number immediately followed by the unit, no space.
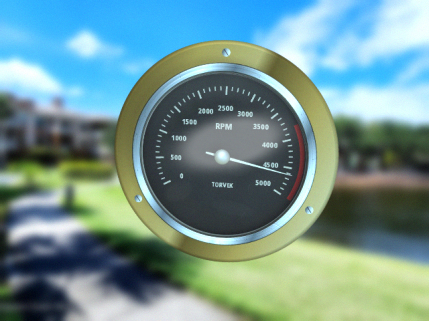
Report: 4600rpm
